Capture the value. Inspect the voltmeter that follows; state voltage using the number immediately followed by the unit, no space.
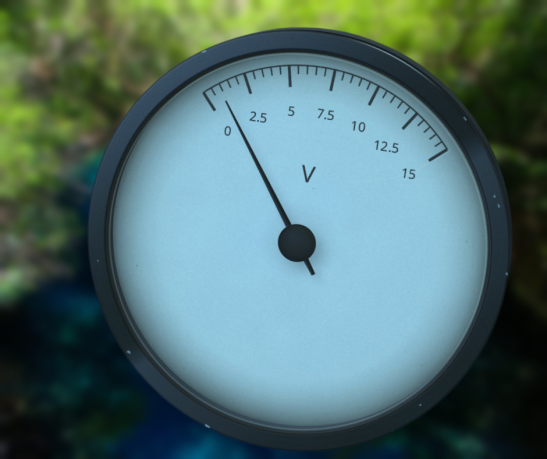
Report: 1V
